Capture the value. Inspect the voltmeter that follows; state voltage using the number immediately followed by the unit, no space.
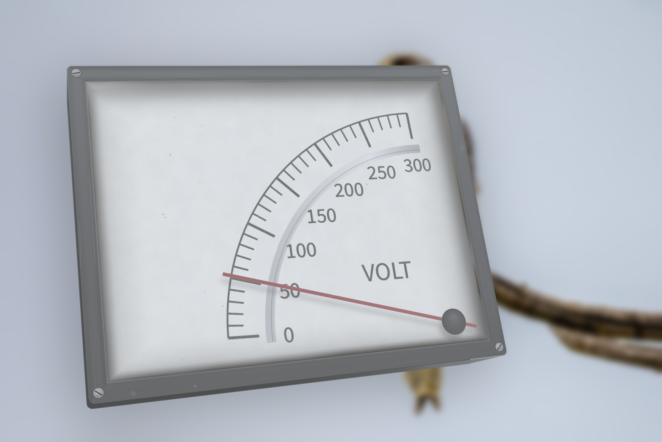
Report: 50V
